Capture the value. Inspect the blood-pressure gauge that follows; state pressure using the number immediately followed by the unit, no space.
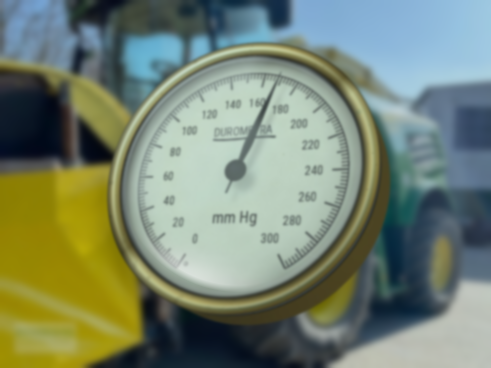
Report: 170mmHg
